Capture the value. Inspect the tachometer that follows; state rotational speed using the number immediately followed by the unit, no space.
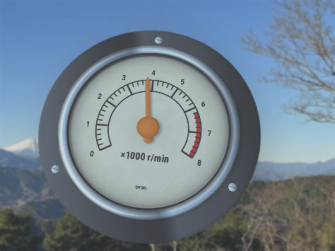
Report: 3800rpm
